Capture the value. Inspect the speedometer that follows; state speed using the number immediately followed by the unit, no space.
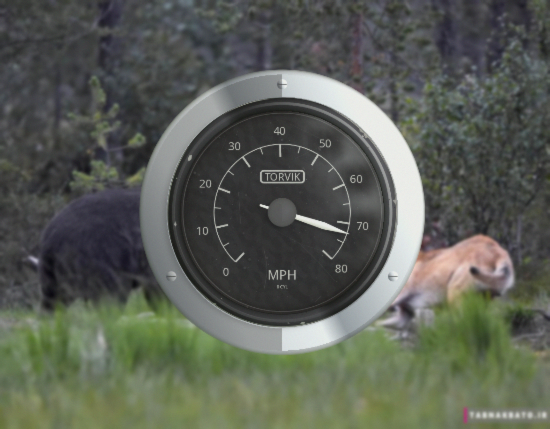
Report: 72.5mph
